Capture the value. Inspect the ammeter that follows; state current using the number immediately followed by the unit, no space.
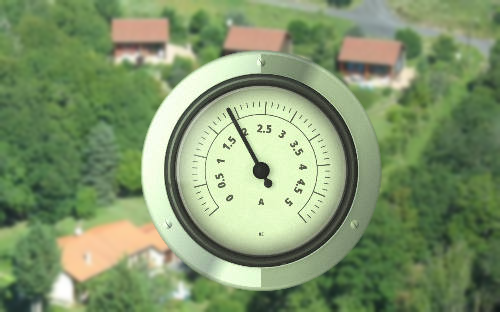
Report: 1.9A
